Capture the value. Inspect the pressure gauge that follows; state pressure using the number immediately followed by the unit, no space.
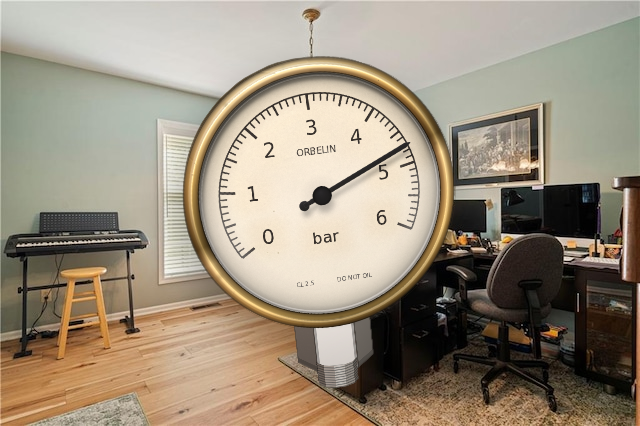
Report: 4.7bar
